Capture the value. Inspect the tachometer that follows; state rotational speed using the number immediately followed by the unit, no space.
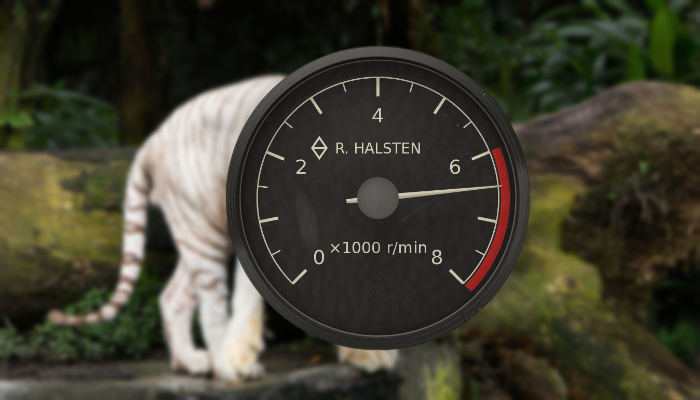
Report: 6500rpm
